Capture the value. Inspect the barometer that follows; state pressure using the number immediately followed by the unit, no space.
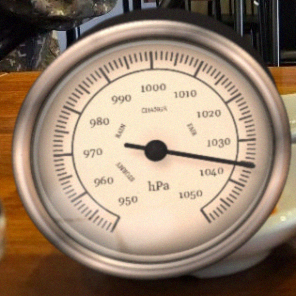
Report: 1035hPa
